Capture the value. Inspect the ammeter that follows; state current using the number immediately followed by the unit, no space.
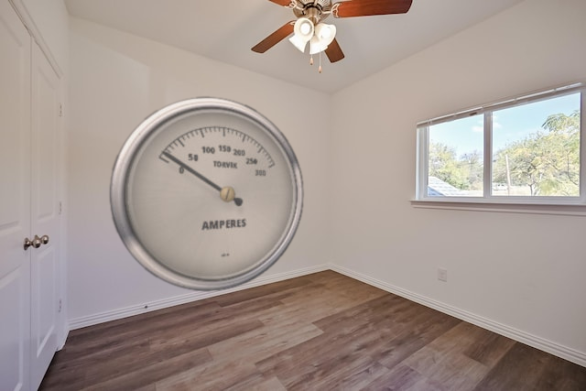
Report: 10A
